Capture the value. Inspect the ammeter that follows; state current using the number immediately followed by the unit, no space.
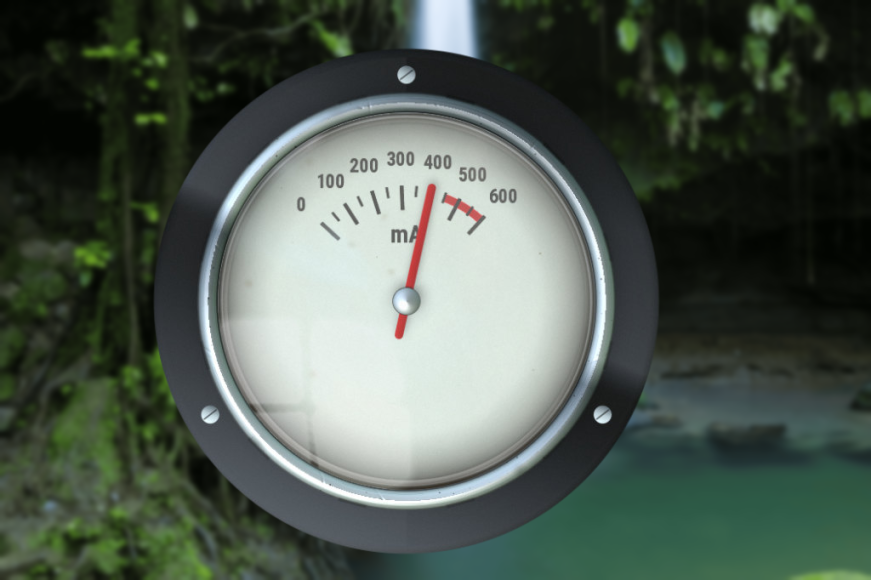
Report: 400mA
